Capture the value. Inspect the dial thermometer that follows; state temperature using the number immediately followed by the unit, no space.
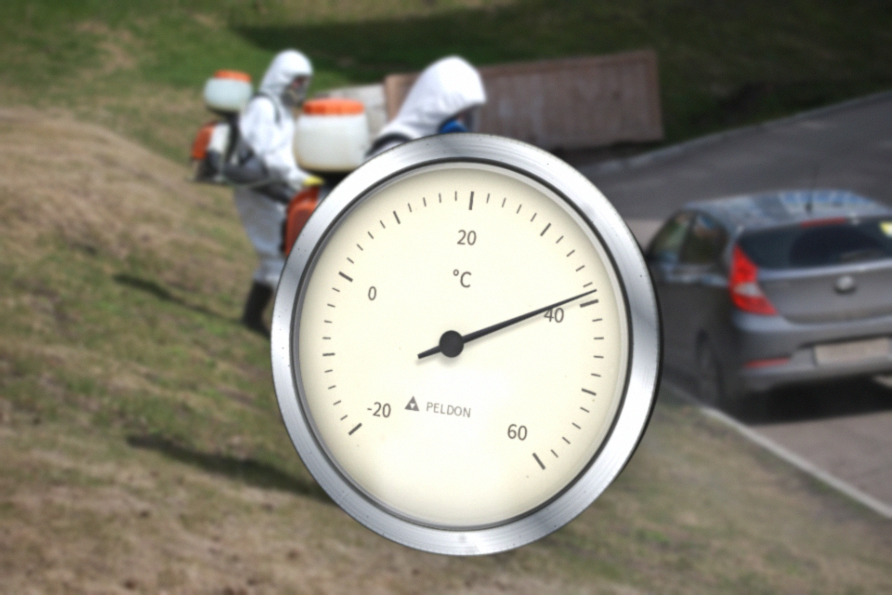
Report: 39°C
